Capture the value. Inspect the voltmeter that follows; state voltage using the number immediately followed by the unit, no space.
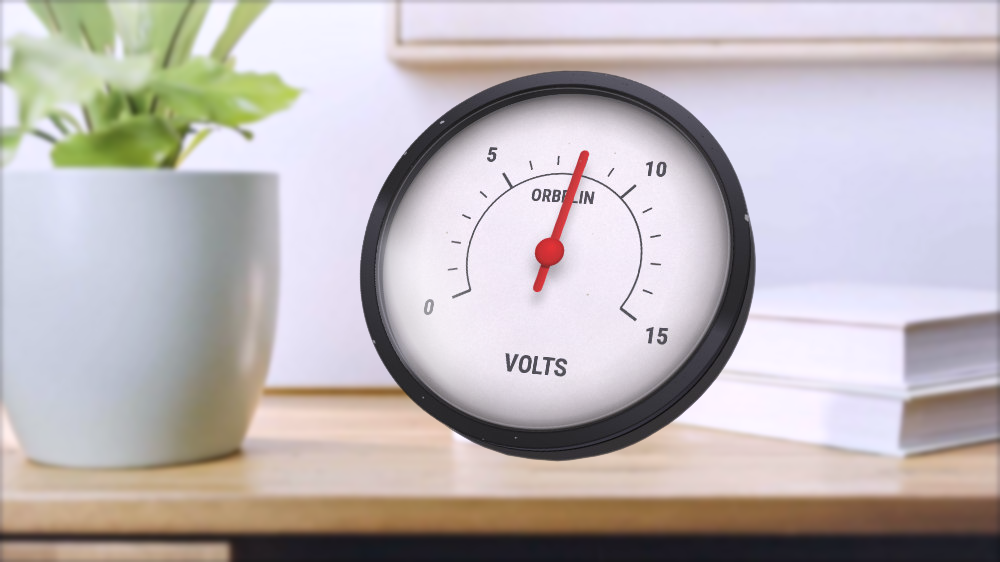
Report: 8V
